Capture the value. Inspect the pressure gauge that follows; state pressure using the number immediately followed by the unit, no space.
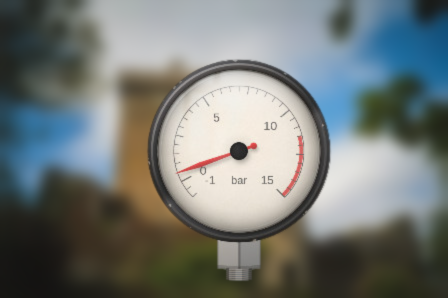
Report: 0.5bar
